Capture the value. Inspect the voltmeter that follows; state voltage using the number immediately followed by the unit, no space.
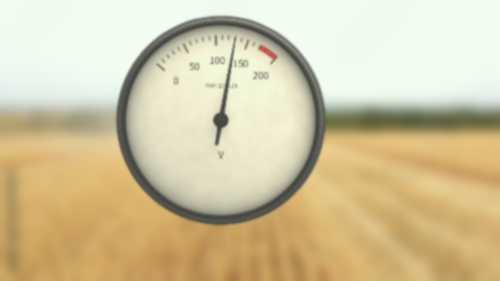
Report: 130V
